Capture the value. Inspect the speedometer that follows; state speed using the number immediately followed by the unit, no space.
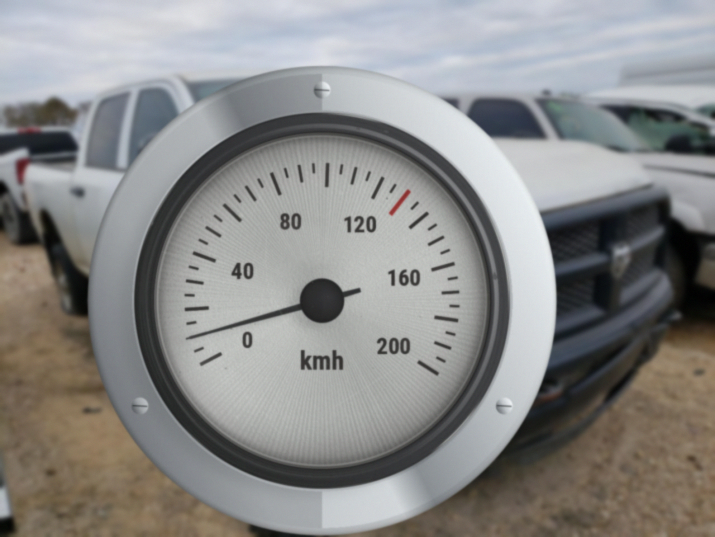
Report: 10km/h
